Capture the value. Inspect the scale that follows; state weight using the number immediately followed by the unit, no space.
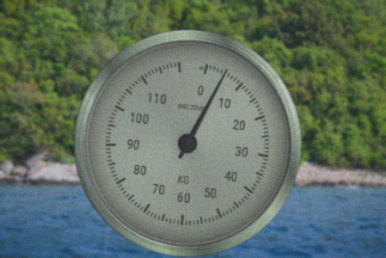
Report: 5kg
